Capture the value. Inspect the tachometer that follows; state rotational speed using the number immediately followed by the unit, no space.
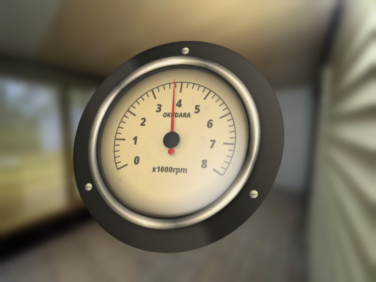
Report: 3800rpm
